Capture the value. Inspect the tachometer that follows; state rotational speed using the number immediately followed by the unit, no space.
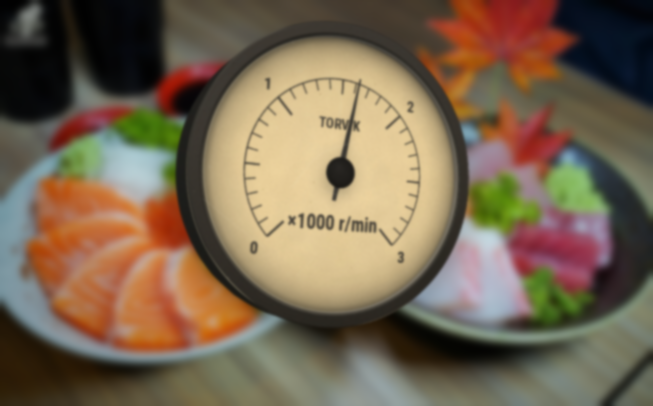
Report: 1600rpm
